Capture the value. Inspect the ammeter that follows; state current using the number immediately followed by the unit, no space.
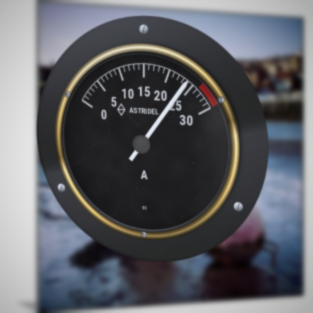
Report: 24A
